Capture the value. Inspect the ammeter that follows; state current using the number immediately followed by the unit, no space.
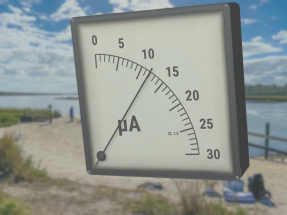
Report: 12µA
